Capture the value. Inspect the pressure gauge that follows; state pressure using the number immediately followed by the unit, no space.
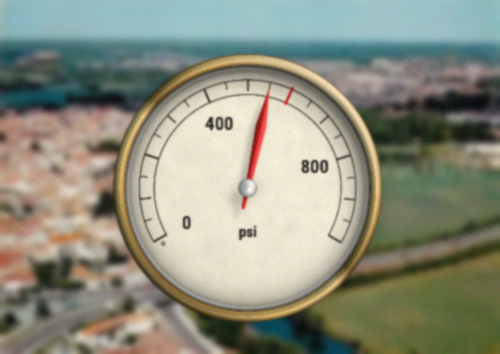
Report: 550psi
